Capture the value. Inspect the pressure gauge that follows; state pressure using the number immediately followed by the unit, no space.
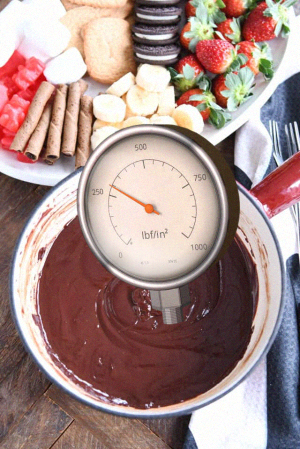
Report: 300psi
